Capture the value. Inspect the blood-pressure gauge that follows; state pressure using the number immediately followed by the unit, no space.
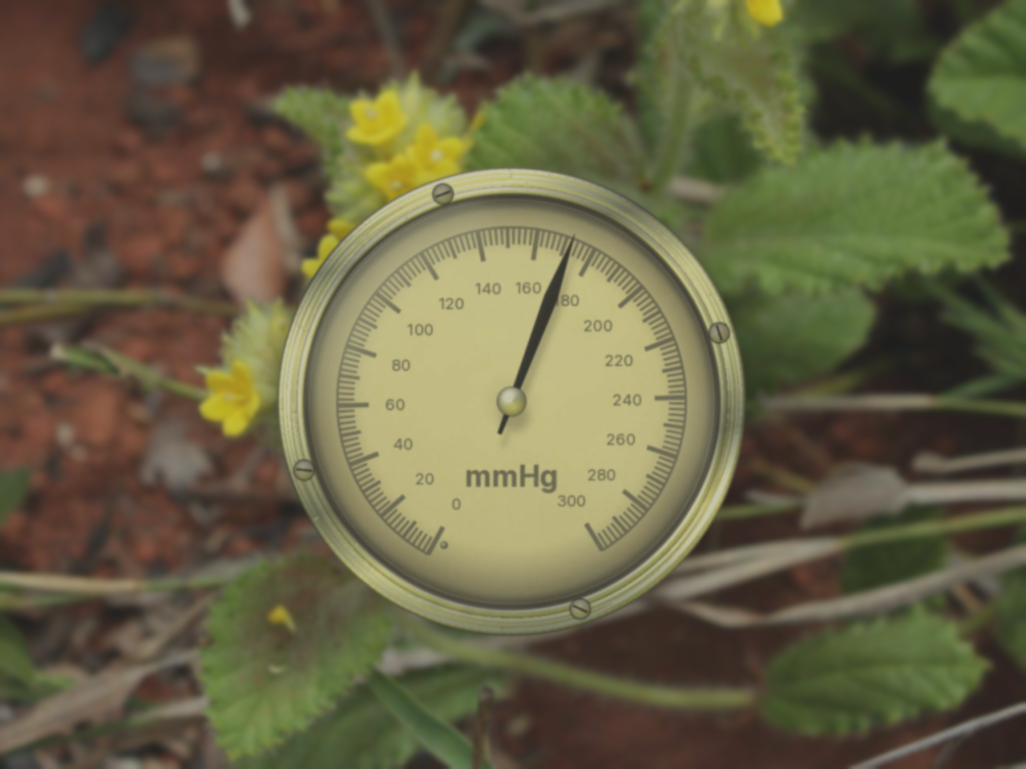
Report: 172mmHg
